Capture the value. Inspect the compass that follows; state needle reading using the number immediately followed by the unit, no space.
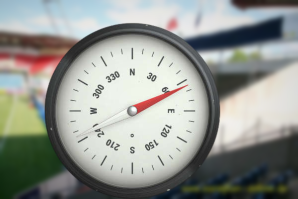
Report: 65°
